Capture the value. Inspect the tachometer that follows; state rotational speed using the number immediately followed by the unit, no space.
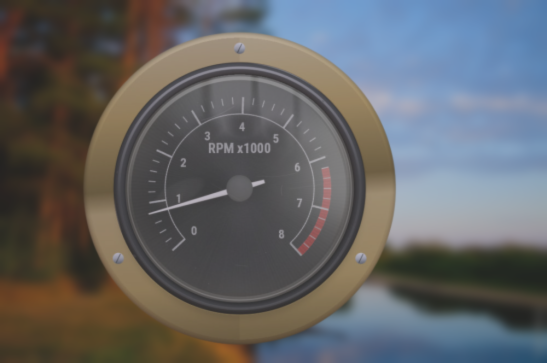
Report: 800rpm
